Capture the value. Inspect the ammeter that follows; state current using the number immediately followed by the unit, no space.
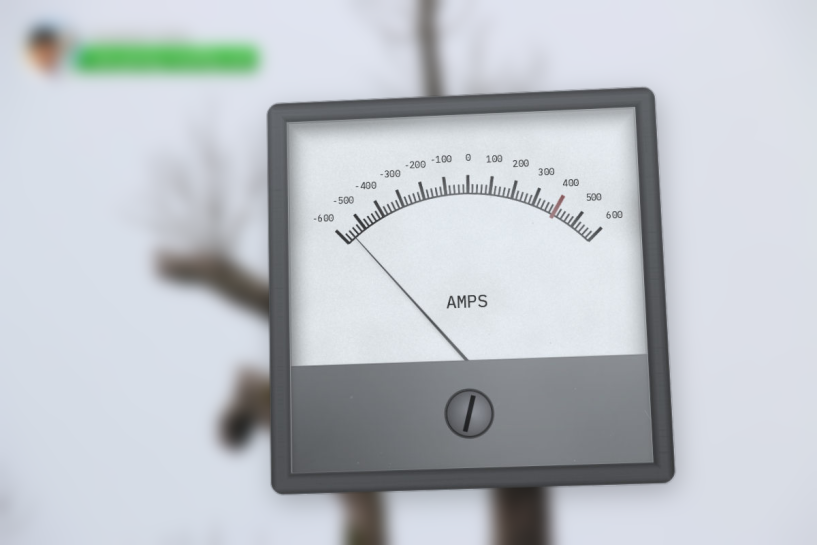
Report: -560A
